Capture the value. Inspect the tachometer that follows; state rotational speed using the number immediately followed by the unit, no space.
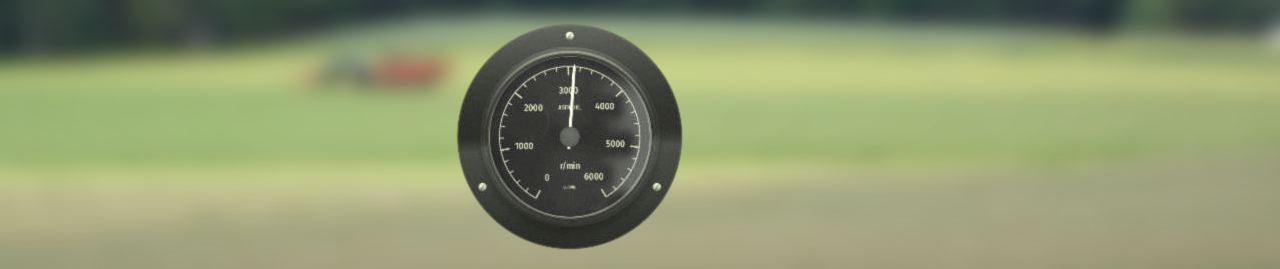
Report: 3100rpm
